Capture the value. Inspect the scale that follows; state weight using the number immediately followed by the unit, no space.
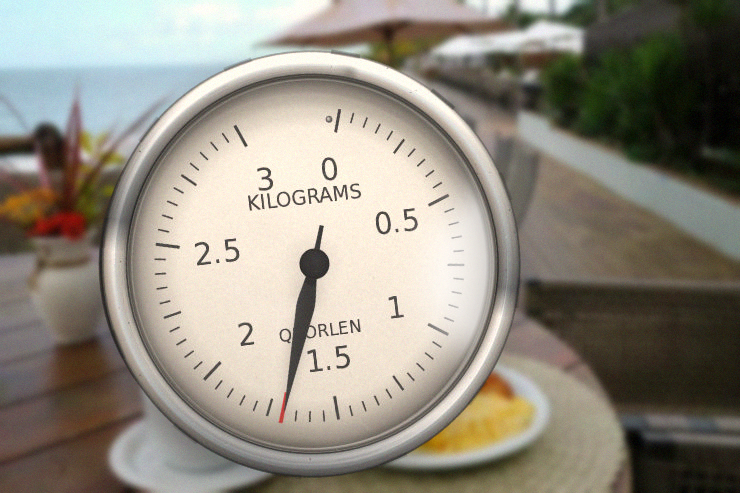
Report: 1.7kg
